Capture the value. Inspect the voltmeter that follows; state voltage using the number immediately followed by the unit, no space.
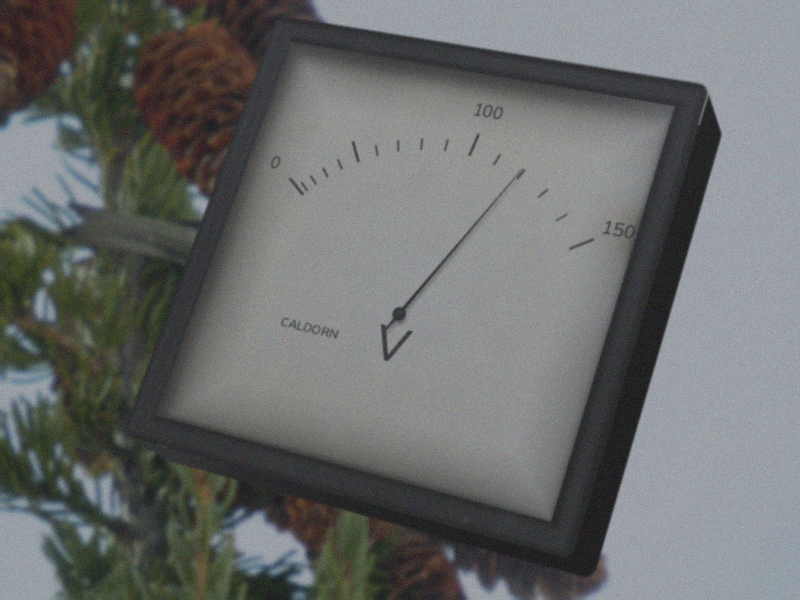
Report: 120V
